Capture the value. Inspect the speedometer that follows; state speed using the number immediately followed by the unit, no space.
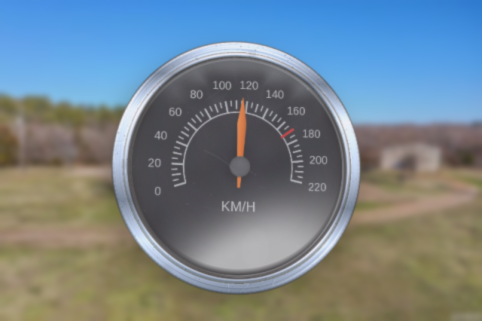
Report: 115km/h
